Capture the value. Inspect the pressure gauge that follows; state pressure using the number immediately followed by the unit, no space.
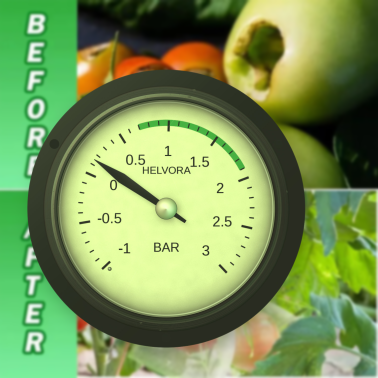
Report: 0.15bar
